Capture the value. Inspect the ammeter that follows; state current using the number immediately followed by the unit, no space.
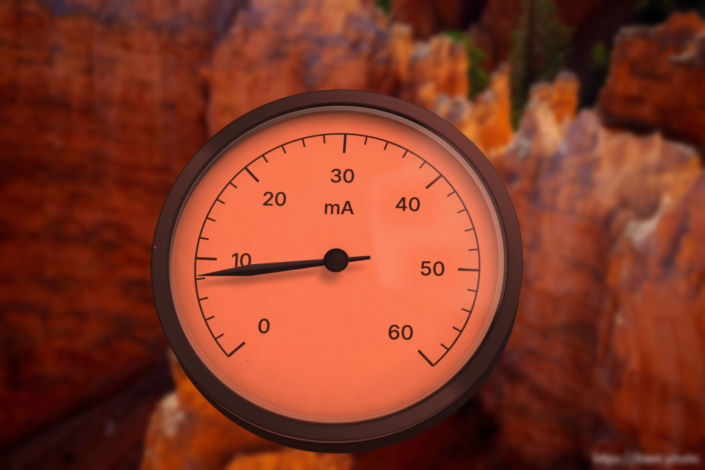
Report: 8mA
